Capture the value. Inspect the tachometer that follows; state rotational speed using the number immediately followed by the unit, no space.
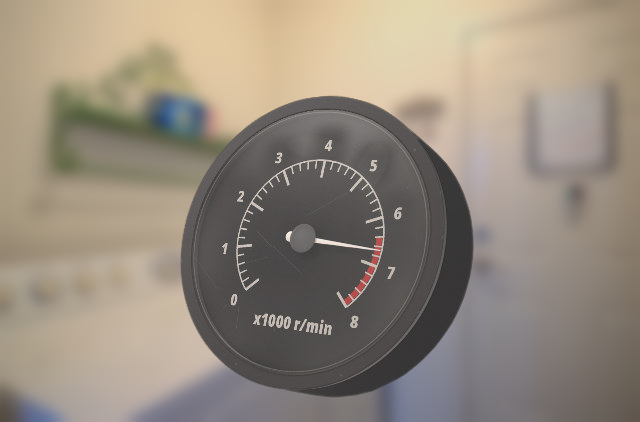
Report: 6700rpm
